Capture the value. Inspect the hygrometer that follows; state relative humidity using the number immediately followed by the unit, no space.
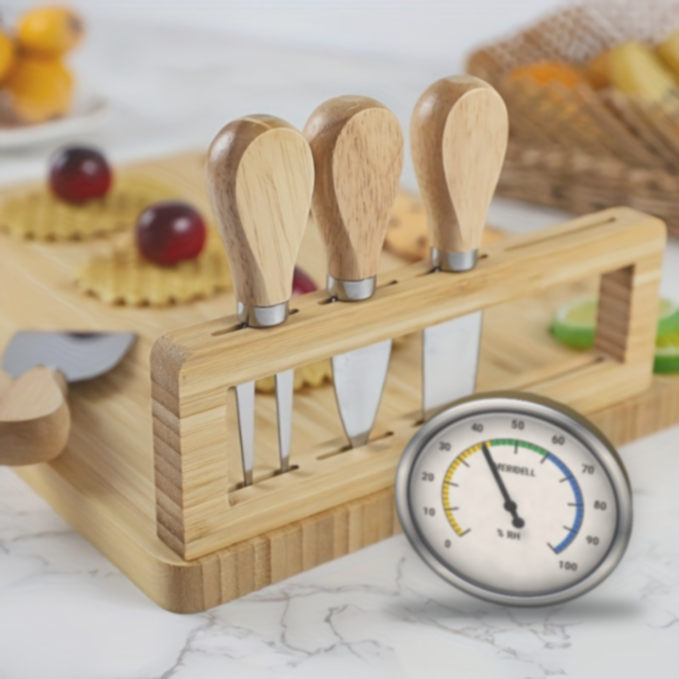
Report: 40%
